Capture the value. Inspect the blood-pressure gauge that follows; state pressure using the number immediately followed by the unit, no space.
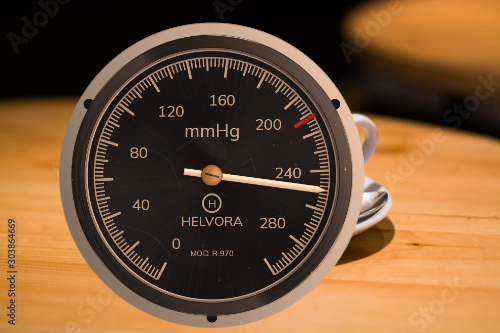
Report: 250mmHg
